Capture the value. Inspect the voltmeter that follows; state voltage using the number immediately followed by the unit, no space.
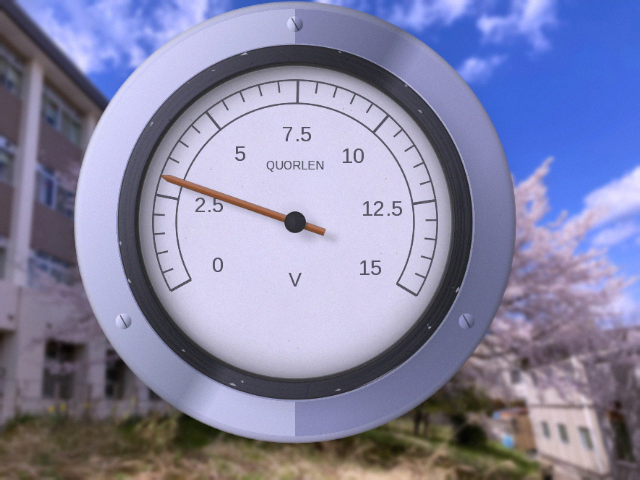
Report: 3V
